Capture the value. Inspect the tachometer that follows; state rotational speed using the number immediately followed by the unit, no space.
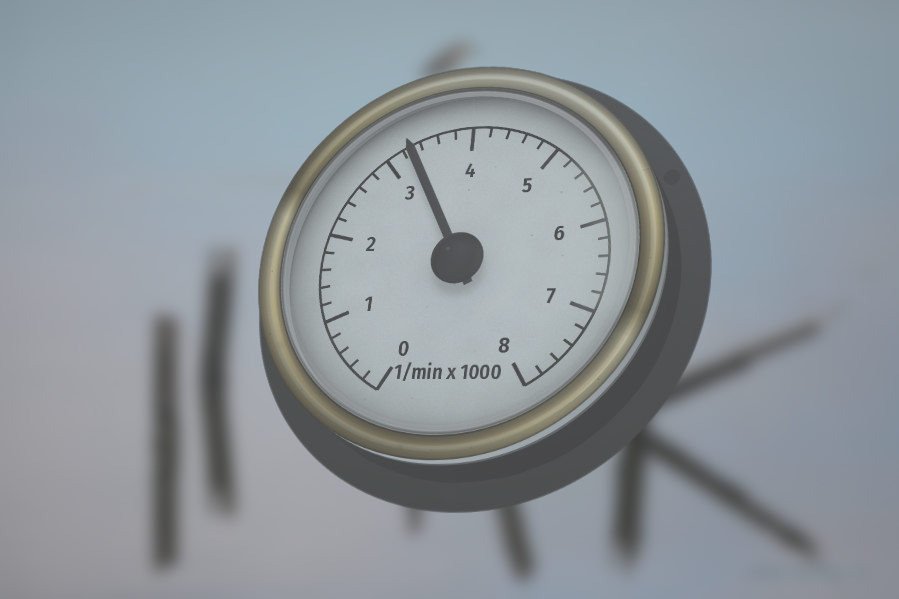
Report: 3300rpm
